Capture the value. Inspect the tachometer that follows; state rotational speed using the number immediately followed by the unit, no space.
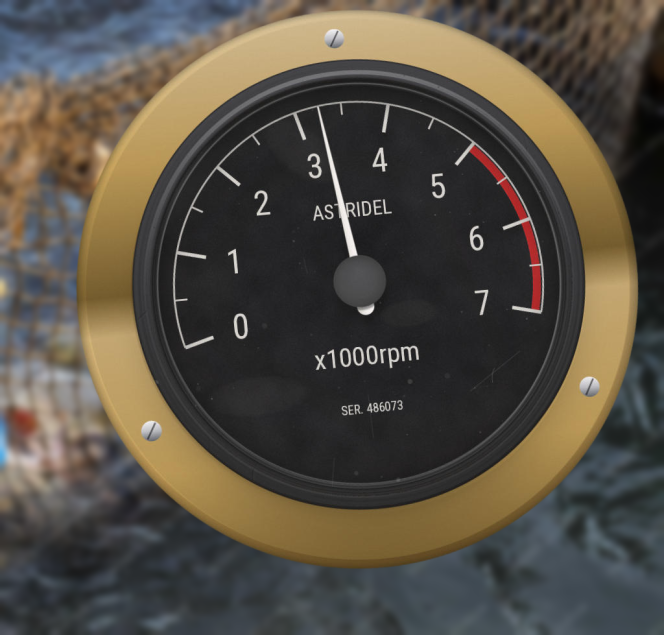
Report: 3250rpm
